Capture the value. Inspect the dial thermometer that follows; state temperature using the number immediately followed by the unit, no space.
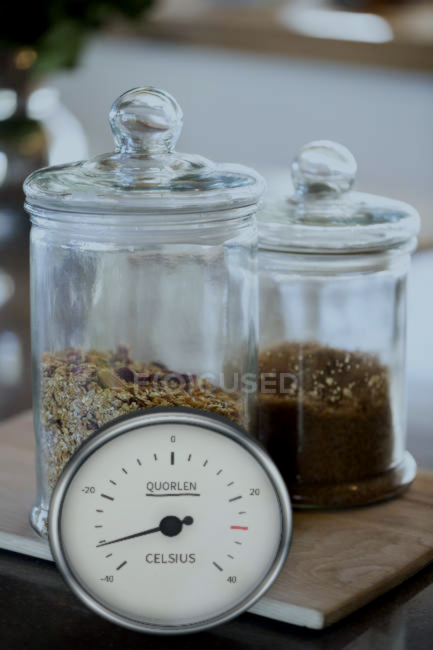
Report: -32°C
